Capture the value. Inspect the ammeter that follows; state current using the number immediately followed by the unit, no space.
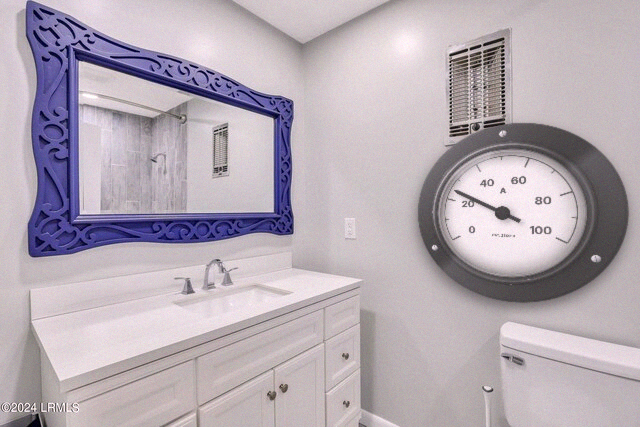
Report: 25A
